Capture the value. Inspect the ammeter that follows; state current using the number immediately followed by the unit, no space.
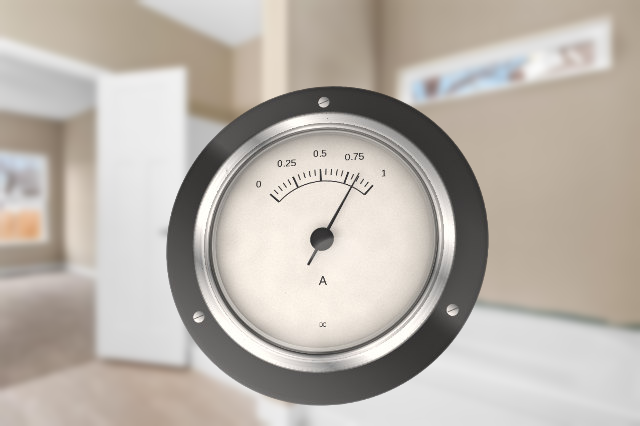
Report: 0.85A
